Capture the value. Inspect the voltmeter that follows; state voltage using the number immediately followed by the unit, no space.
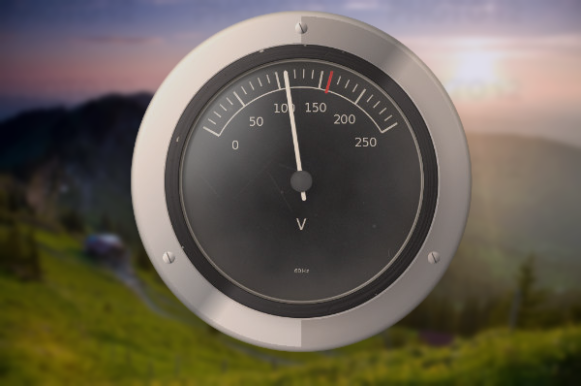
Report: 110V
